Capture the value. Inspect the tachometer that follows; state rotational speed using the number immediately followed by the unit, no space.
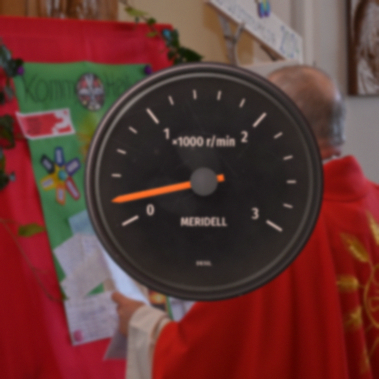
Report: 200rpm
